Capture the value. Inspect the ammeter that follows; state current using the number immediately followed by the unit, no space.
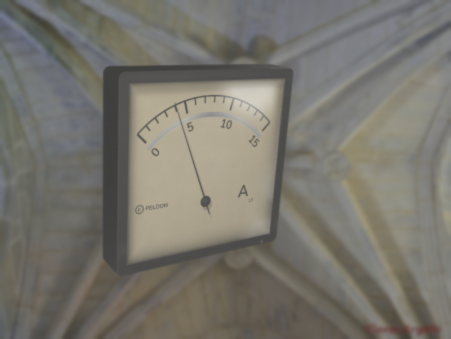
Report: 4A
